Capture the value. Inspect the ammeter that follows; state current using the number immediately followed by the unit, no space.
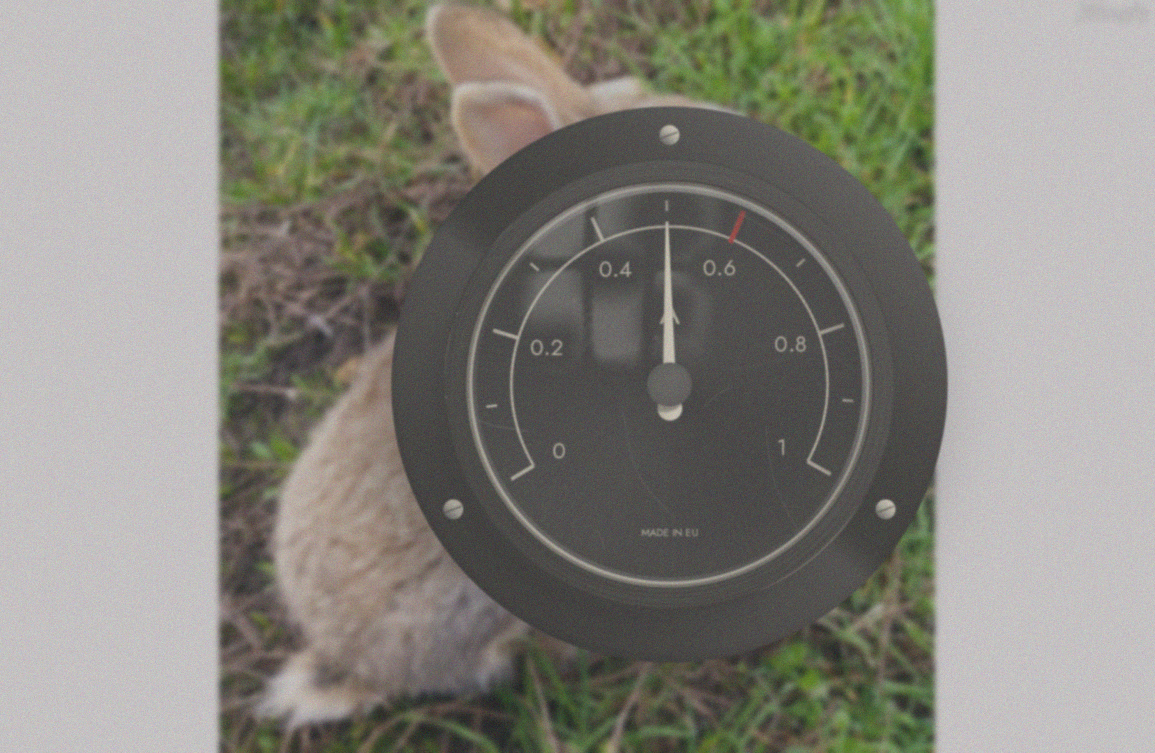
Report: 0.5A
